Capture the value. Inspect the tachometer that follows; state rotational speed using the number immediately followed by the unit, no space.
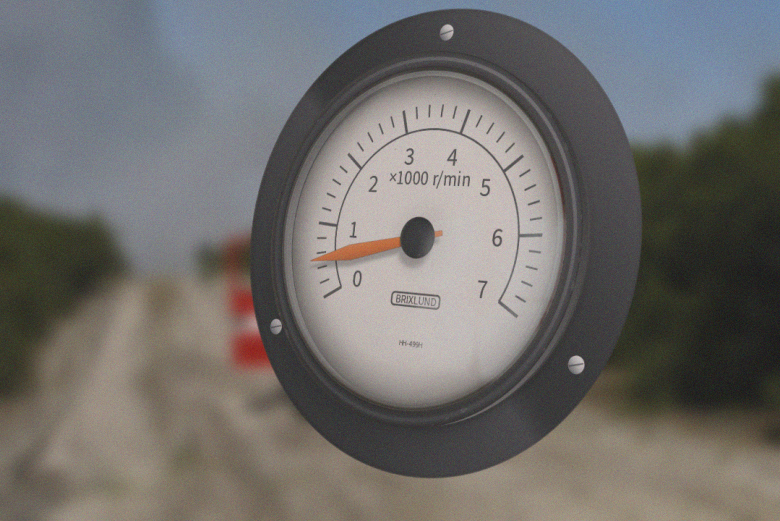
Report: 500rpm
